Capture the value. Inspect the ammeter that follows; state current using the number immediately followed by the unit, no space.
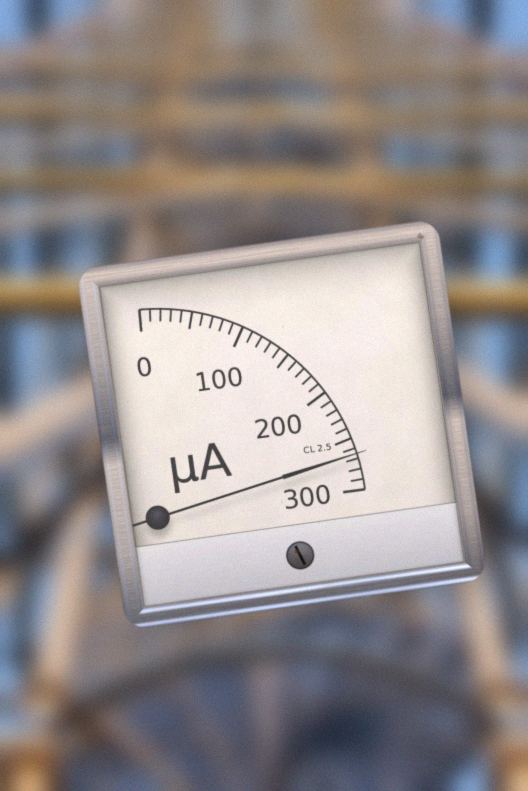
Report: 265µA
